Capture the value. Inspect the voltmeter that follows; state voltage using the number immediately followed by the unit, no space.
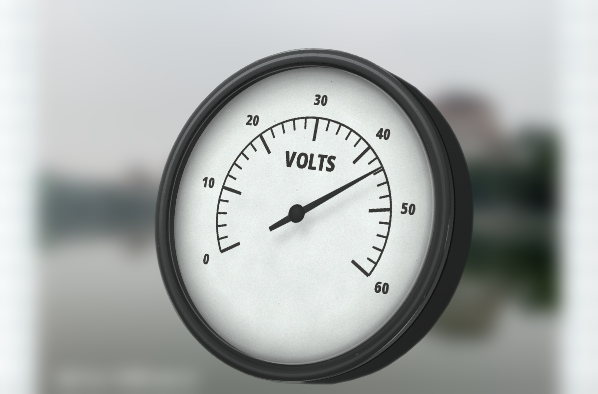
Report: 44V
